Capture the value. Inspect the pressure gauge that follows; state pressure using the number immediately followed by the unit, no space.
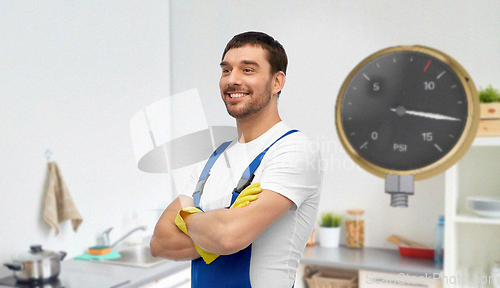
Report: 13psi
